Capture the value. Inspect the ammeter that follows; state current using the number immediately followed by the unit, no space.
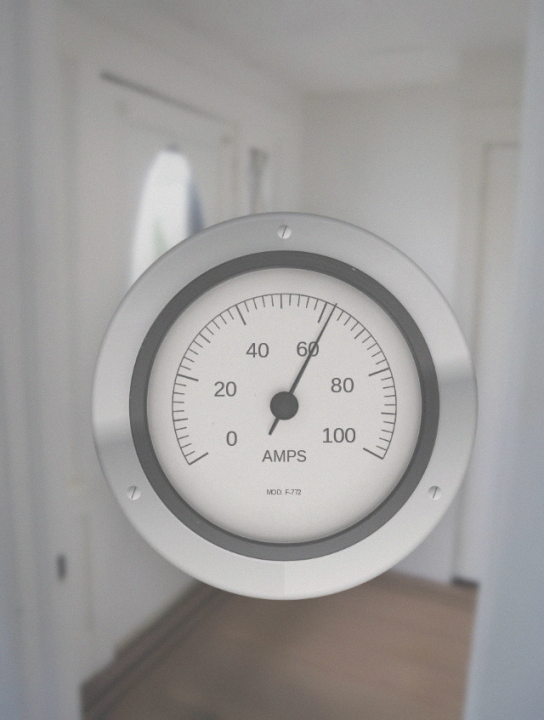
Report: 62A
